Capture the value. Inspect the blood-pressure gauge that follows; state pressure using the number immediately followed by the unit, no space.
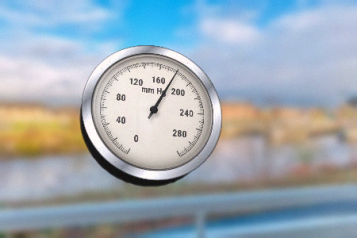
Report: 180mmHg
